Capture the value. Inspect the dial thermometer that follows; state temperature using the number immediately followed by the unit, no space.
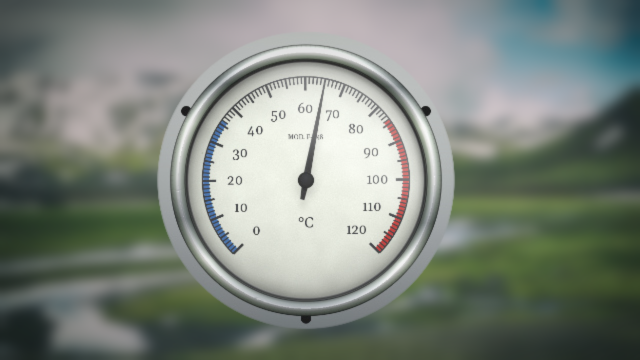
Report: 65°C
